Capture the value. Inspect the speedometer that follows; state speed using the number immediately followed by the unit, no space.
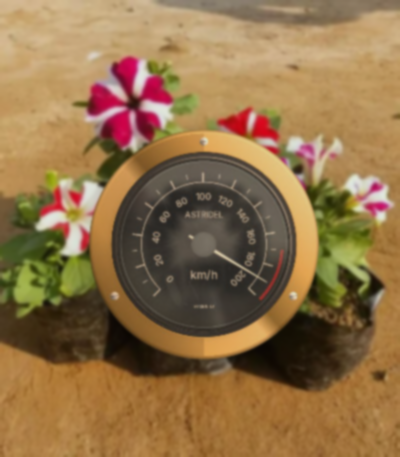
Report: 190km/h
